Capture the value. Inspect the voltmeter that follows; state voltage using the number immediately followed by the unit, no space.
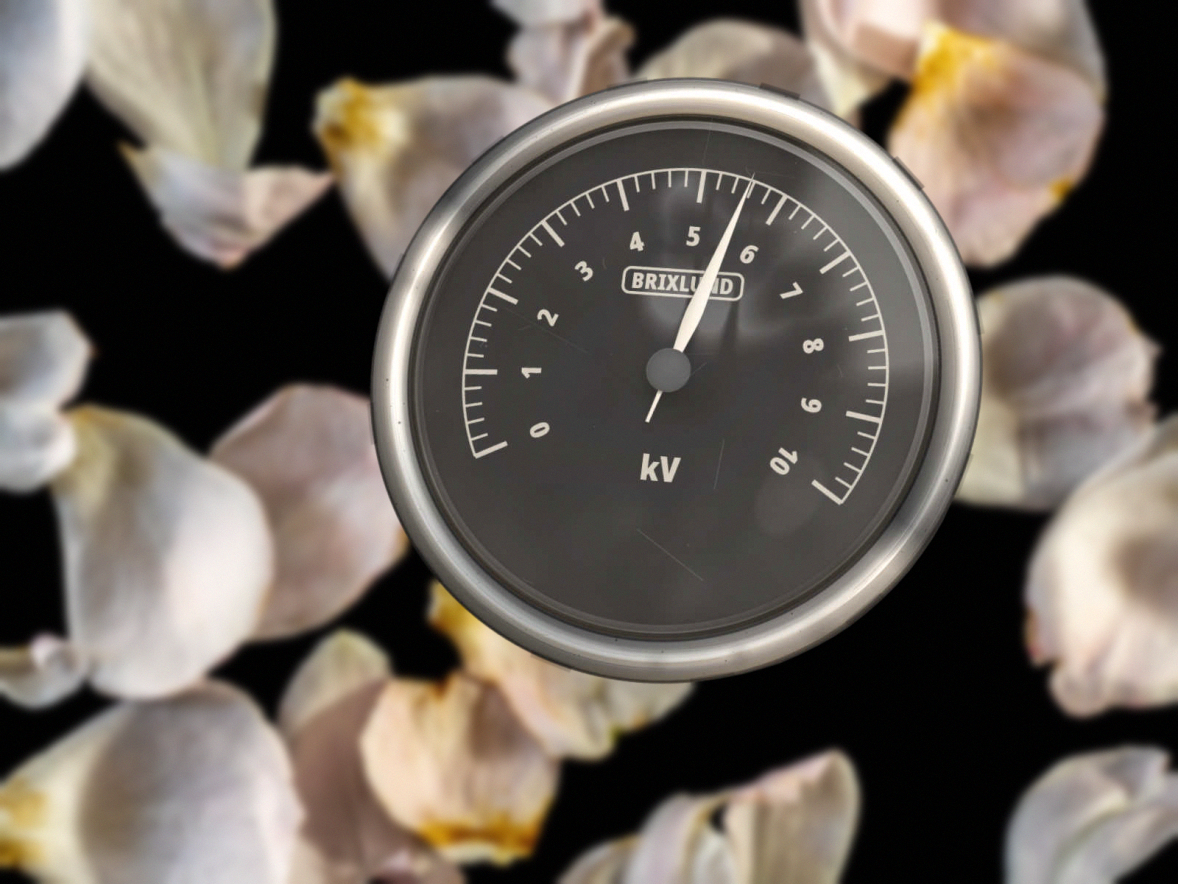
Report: 5.6kV
